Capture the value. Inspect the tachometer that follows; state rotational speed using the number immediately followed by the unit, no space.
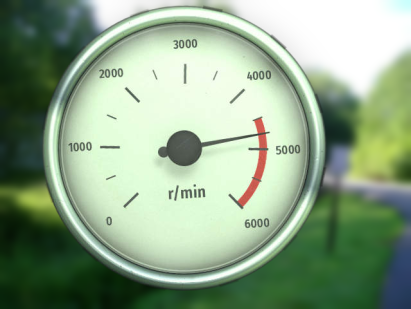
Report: 4750rpm
